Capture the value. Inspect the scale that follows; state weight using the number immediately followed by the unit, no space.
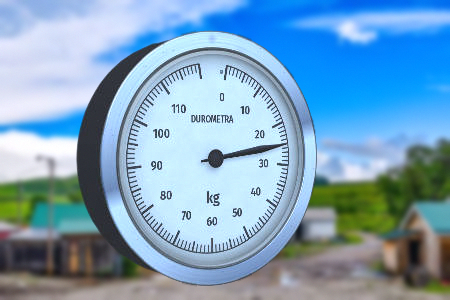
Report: 25kg
